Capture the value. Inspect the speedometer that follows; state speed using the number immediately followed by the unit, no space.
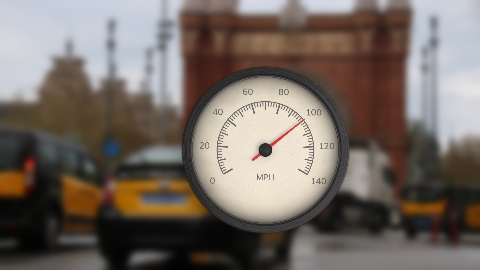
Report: 100mph
